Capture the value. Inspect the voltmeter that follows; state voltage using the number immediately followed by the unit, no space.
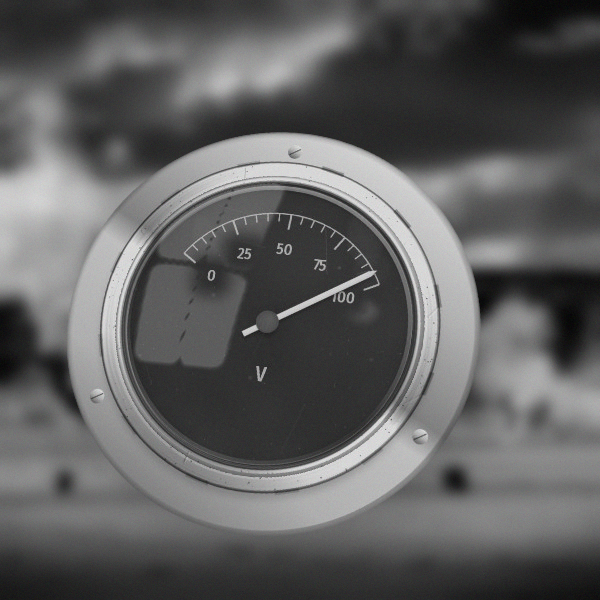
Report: 95V
